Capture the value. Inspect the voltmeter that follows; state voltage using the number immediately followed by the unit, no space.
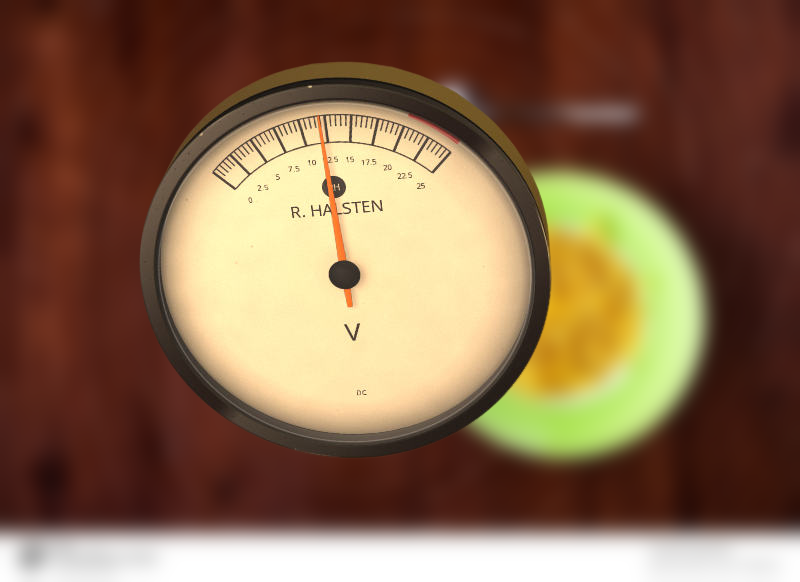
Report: 12V
